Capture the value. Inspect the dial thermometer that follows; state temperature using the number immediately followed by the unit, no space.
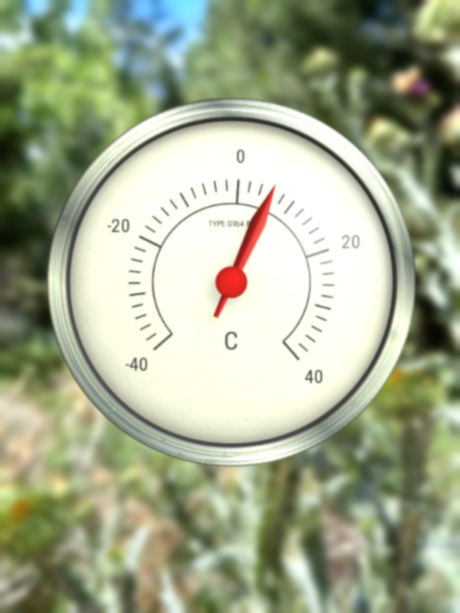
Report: 6°C
